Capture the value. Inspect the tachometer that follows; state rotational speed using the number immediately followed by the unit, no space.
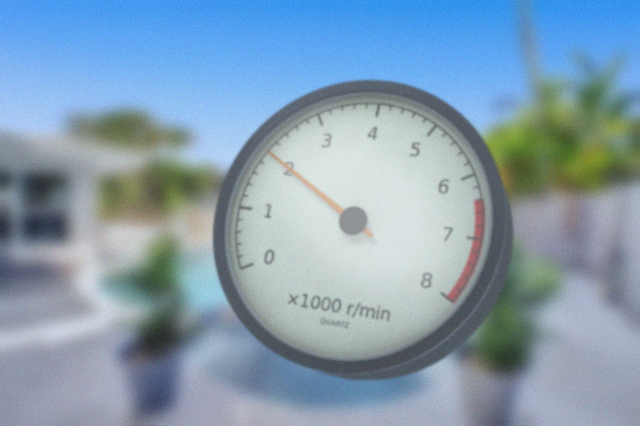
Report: 2000rpm
